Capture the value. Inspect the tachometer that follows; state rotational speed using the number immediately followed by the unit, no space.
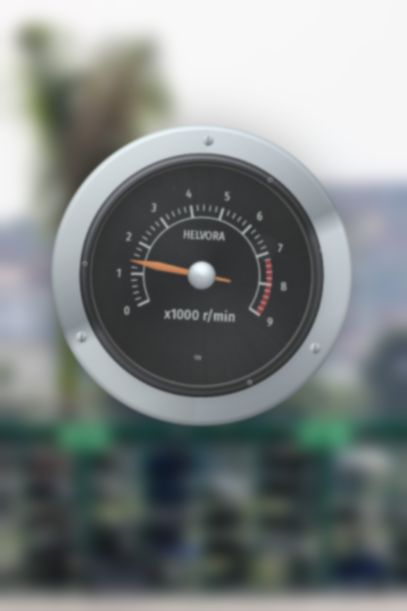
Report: 1400rpm
